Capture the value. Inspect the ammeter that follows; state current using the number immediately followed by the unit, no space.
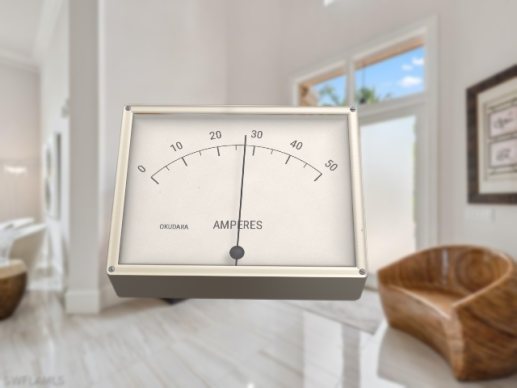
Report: 27.5A
